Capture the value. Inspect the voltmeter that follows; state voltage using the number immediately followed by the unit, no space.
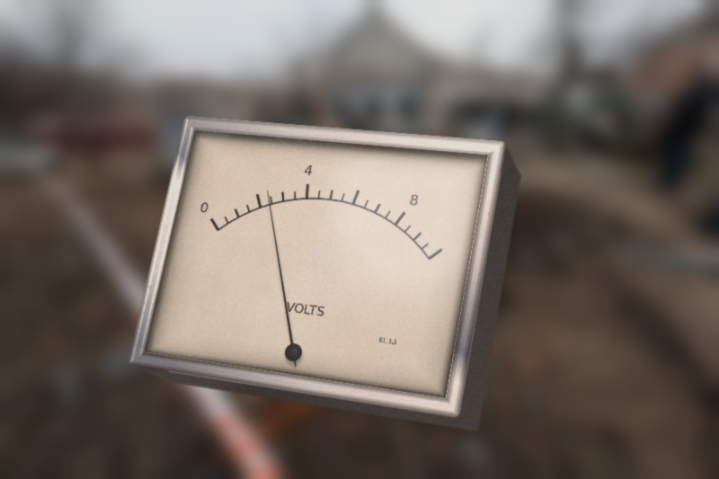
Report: 2.5V
